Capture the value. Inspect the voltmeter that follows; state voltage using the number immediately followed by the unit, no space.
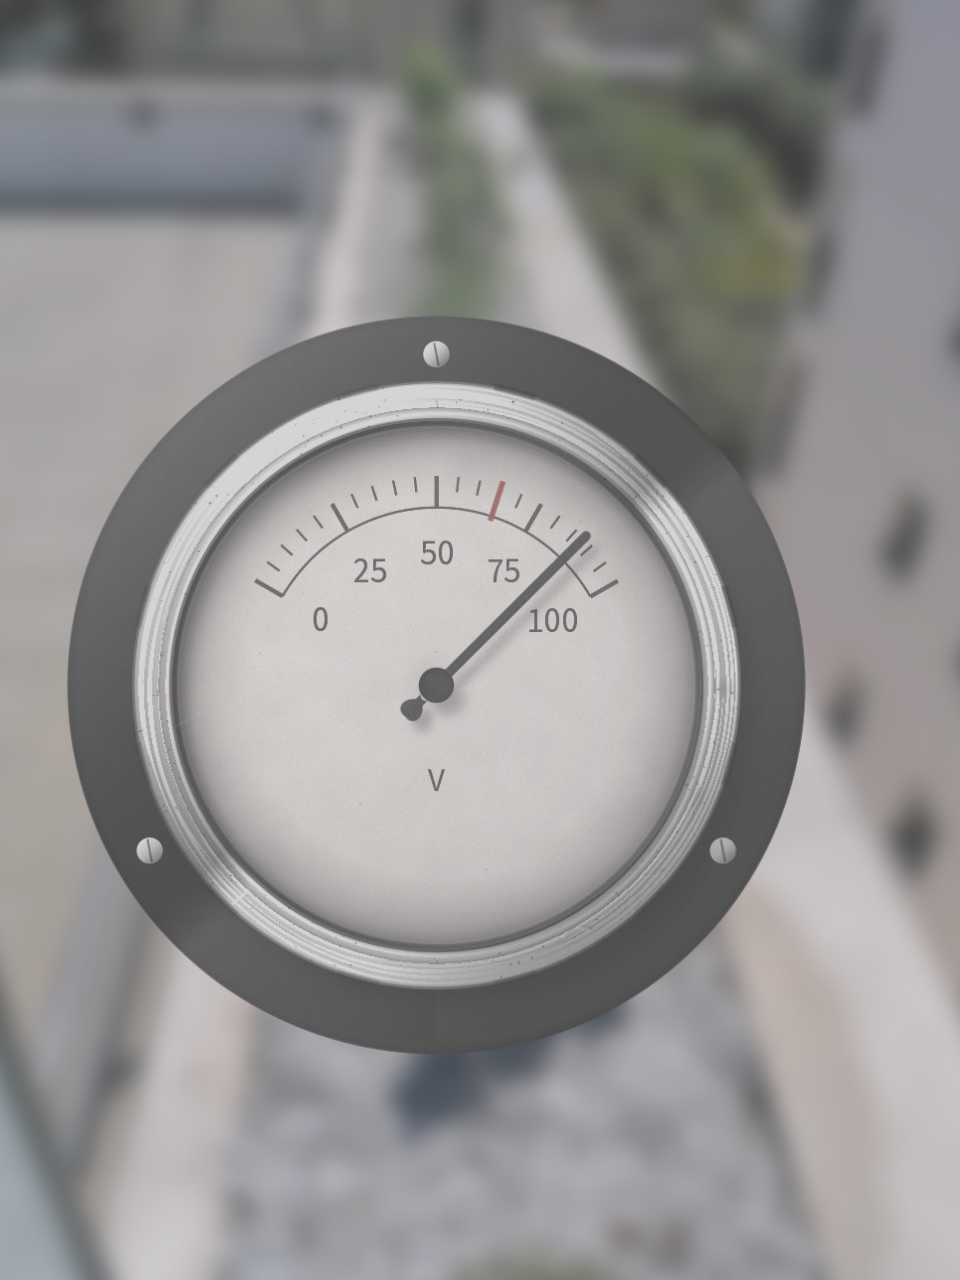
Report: 87.5V
